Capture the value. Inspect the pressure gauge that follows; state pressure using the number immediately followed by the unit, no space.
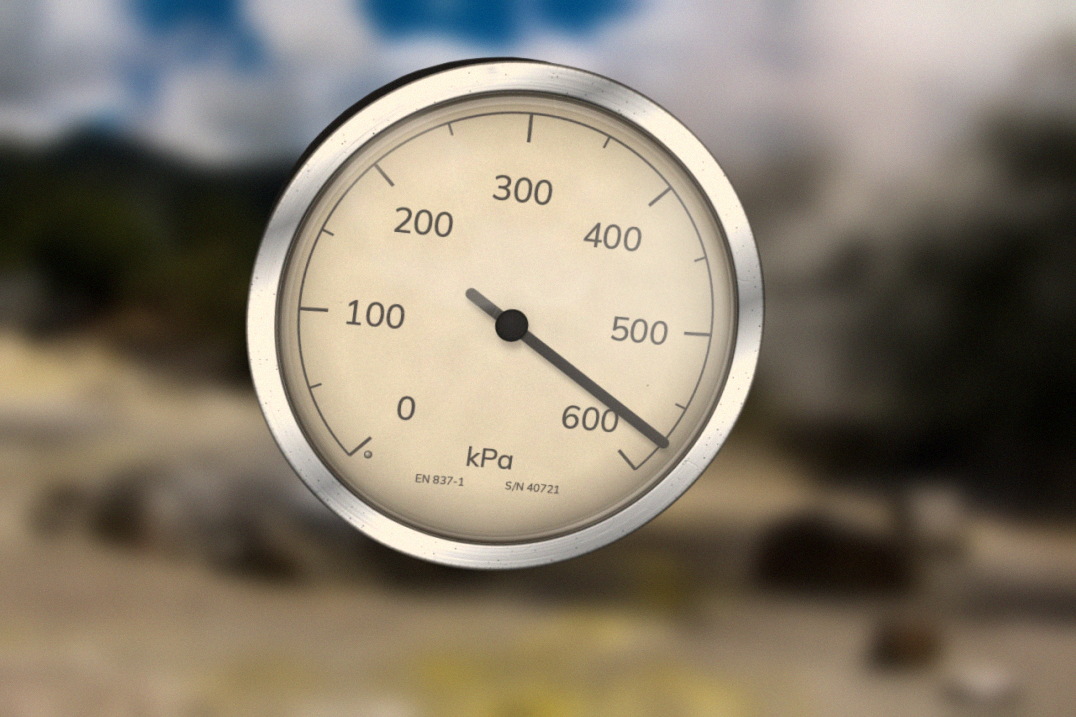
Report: 575kPa
